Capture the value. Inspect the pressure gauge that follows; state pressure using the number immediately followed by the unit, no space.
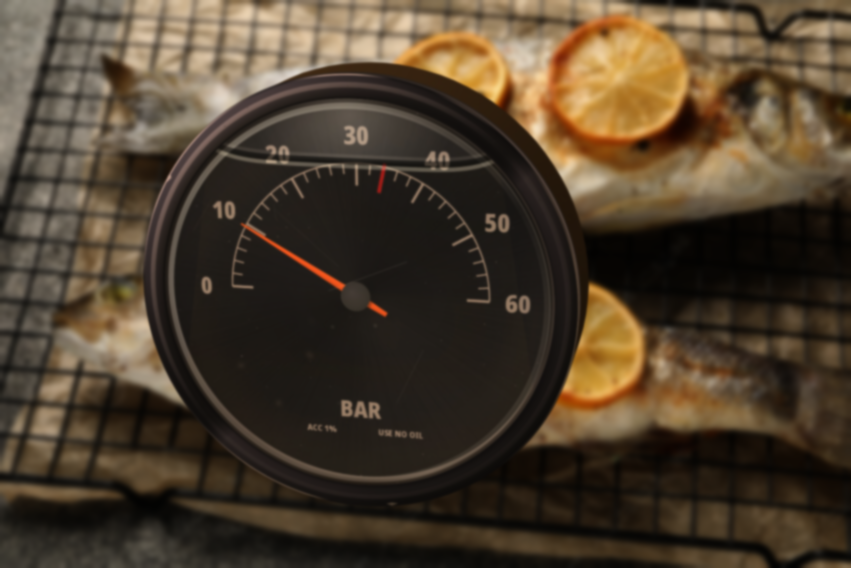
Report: 10bar
